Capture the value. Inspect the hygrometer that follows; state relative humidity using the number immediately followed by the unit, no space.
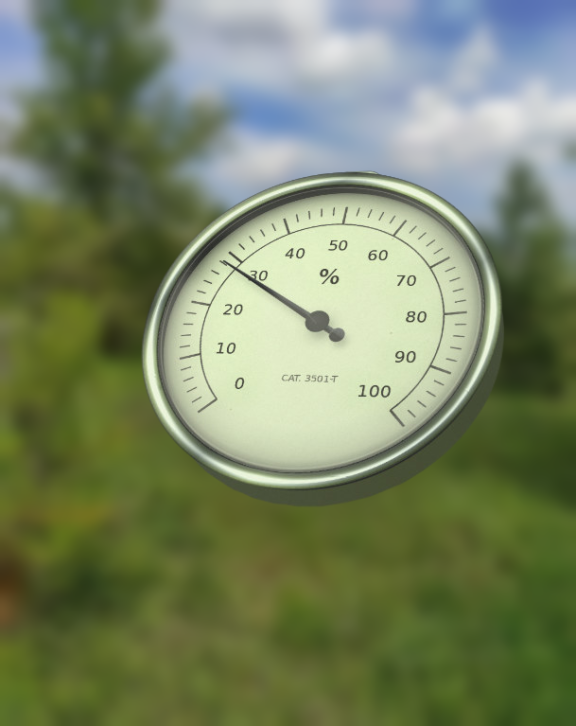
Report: 28%
